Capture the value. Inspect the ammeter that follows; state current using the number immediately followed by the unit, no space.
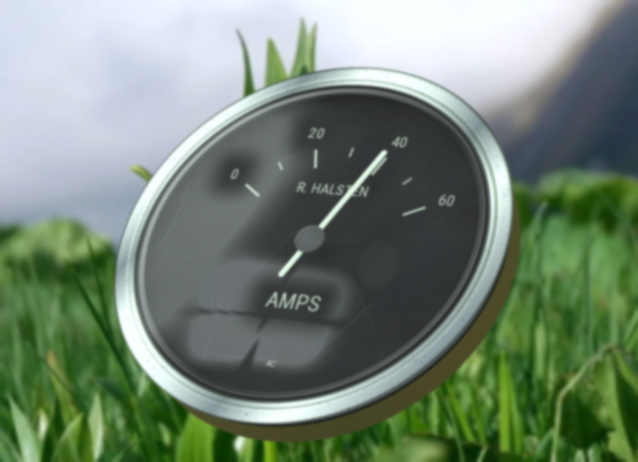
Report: 40A
